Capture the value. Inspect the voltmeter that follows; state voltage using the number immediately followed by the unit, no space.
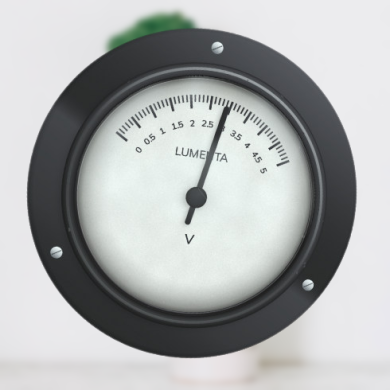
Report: 2.9V
